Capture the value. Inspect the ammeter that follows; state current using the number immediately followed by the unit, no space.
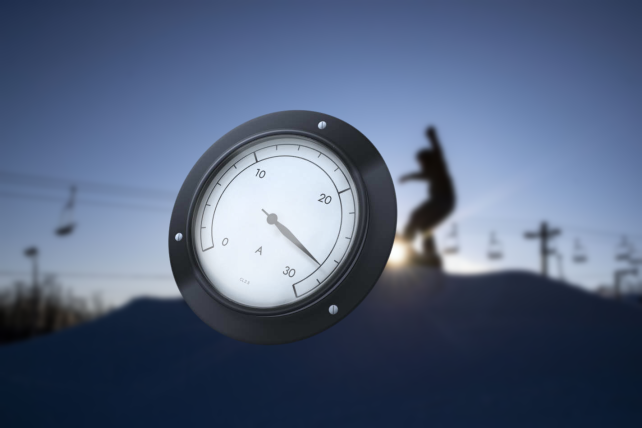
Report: 27A
